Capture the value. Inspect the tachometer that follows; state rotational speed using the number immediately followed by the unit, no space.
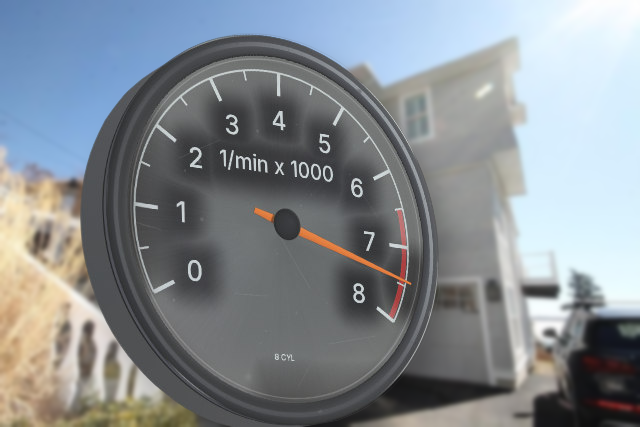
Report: 7500rpm
